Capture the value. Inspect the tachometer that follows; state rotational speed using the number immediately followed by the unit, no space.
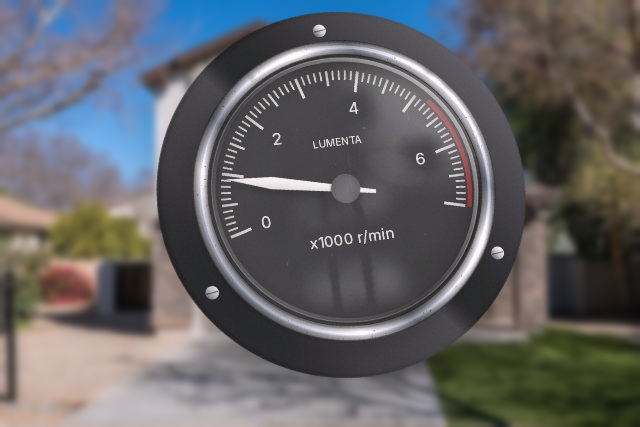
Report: 900rpm
